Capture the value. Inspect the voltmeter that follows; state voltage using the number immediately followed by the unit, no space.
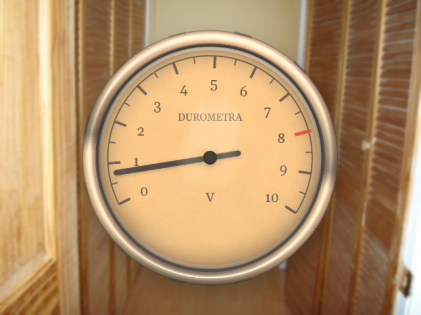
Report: 0.75V
